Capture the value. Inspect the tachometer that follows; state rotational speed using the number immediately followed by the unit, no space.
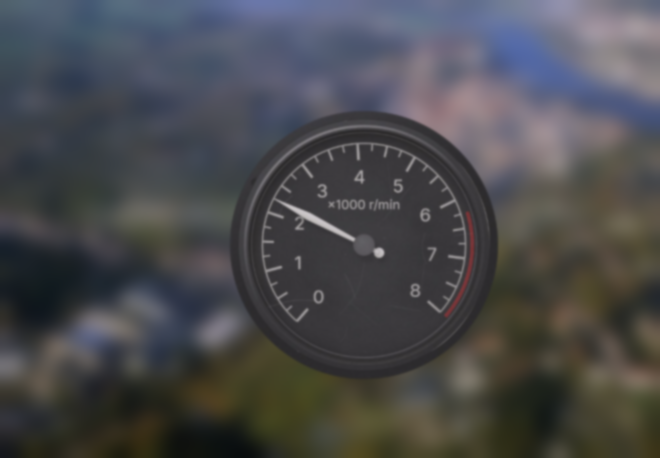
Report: 2250rpm
